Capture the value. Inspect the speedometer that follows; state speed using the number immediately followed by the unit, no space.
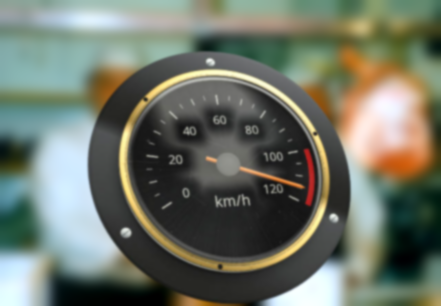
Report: 115km/h
